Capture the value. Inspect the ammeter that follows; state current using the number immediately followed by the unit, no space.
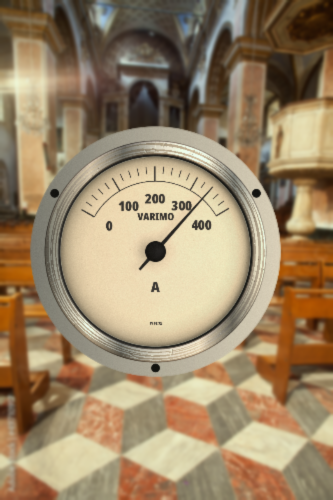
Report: 340A
